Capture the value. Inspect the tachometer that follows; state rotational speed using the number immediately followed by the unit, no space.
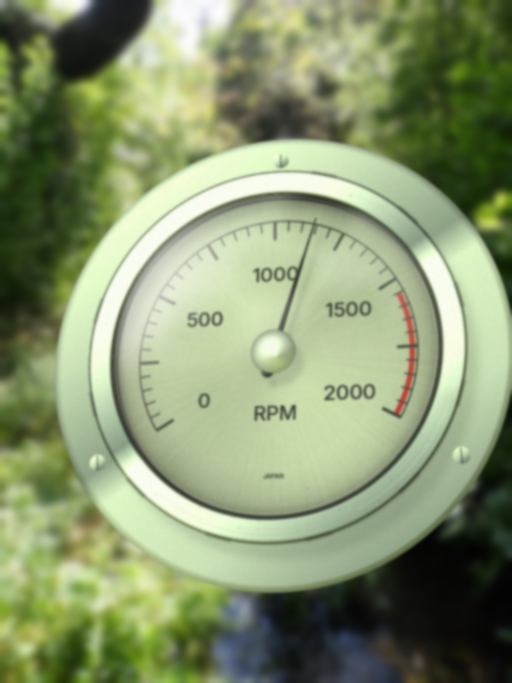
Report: 1150rpm
